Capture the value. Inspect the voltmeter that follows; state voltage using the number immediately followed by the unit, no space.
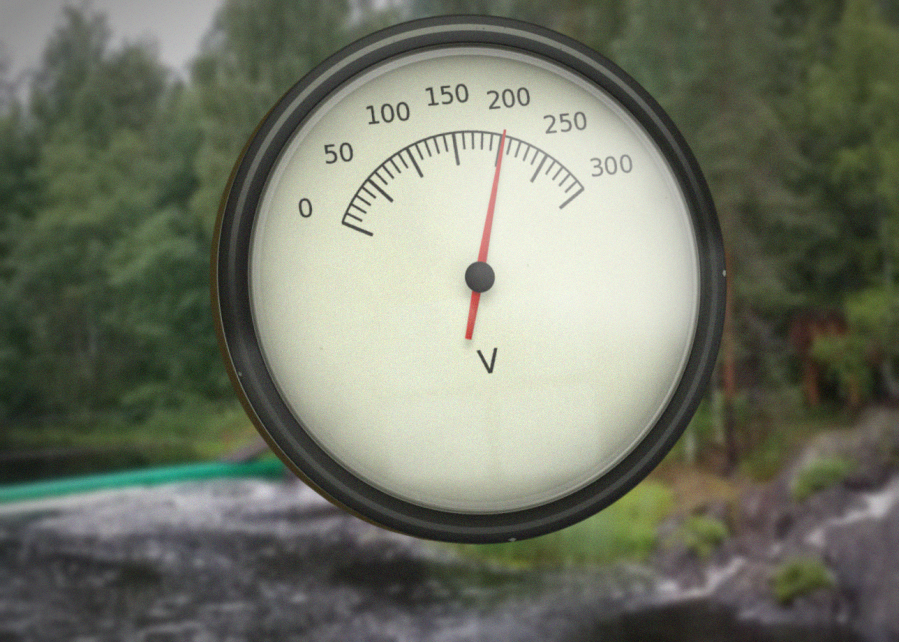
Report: 200V
